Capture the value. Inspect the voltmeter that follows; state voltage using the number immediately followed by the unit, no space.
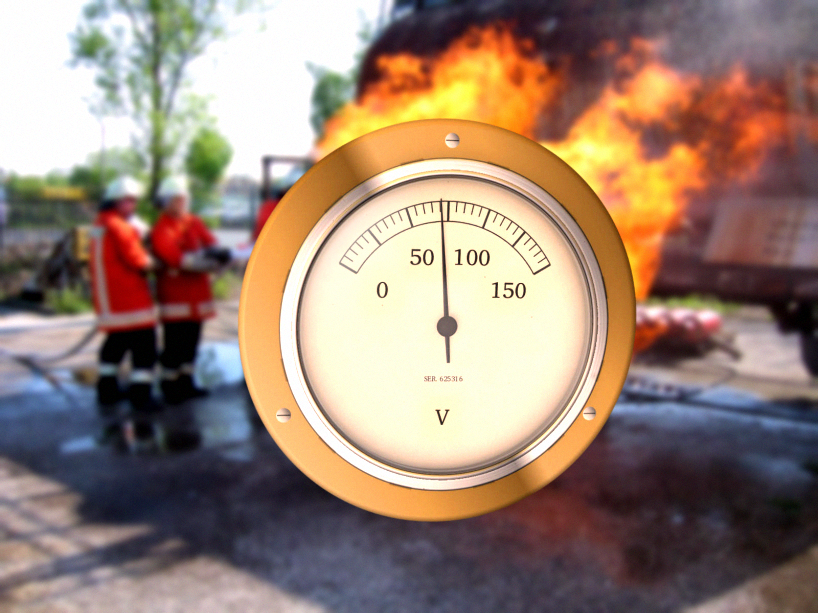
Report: 70V
